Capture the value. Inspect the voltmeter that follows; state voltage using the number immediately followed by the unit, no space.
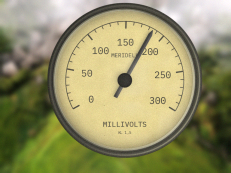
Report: 185mV
